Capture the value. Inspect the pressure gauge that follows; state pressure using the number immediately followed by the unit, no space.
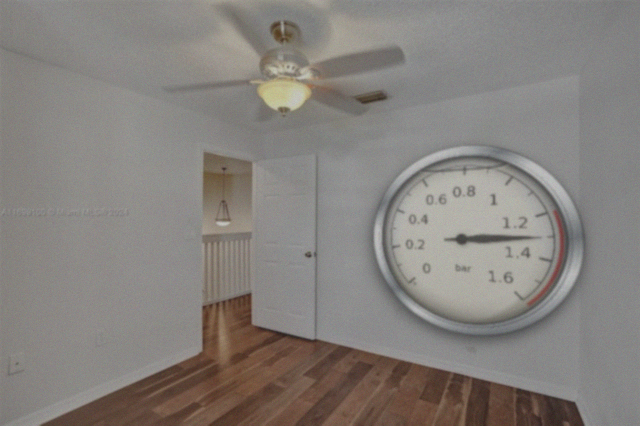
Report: 1.3bar
